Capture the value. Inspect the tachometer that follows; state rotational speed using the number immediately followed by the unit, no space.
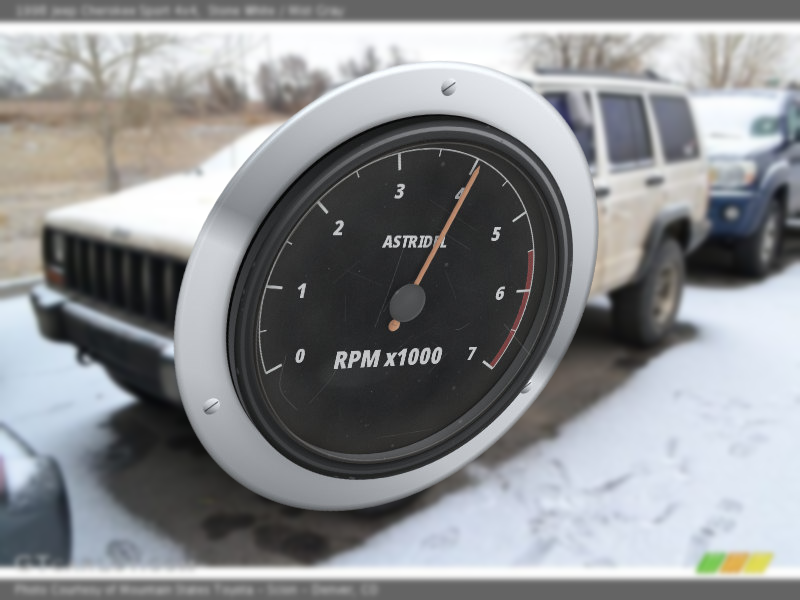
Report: 4000rpm
